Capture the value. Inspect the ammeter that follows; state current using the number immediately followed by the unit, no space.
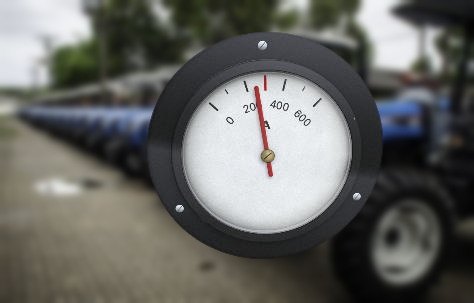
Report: 250A
